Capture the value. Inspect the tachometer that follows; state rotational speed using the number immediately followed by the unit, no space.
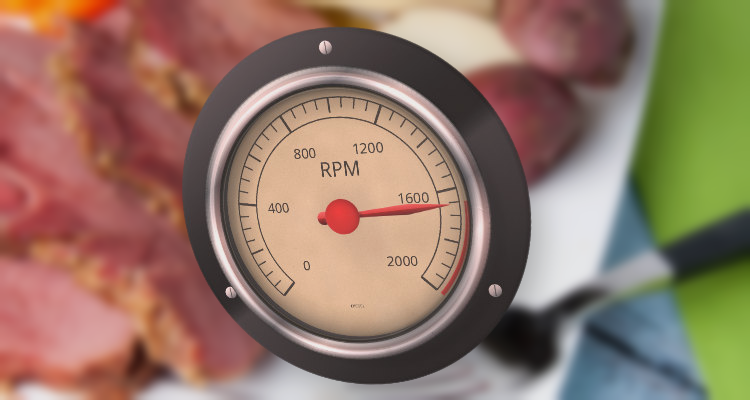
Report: 1650rpm
